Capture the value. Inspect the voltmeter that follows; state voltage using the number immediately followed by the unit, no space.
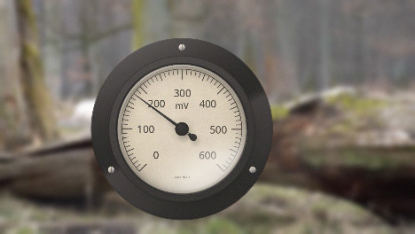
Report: 180mV
